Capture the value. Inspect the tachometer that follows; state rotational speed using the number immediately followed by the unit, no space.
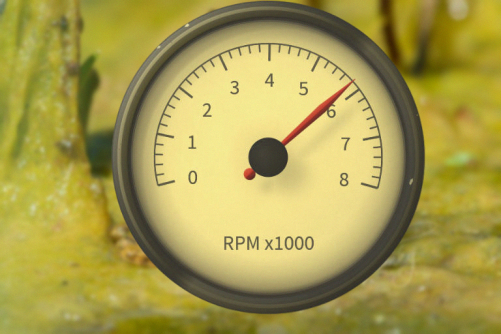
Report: 5800rpm
